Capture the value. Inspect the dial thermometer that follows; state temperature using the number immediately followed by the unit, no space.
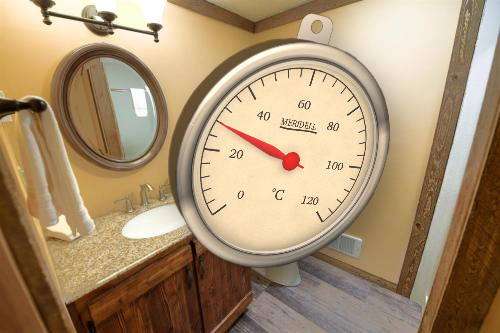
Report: 28°C
